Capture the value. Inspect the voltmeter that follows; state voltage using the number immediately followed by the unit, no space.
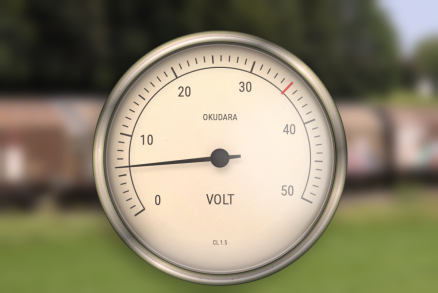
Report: 6V
